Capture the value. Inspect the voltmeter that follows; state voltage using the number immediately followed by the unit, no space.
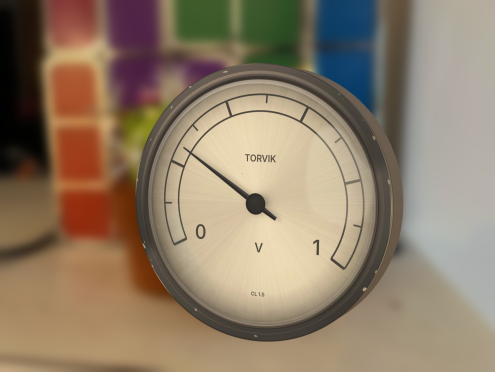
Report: 0.25V
